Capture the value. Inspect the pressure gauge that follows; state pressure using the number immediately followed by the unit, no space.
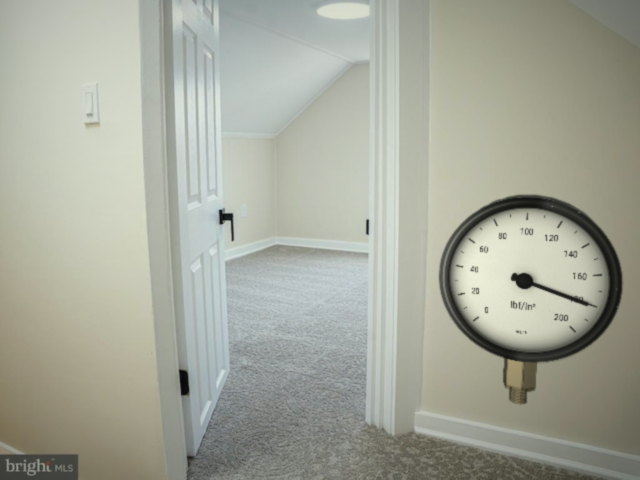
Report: 180psi
